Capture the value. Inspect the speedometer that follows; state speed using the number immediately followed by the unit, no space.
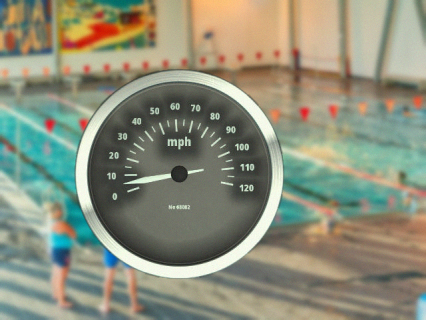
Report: 5mph
